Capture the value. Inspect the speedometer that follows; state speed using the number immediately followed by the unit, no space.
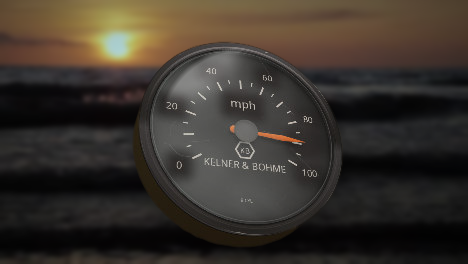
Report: 90mph
